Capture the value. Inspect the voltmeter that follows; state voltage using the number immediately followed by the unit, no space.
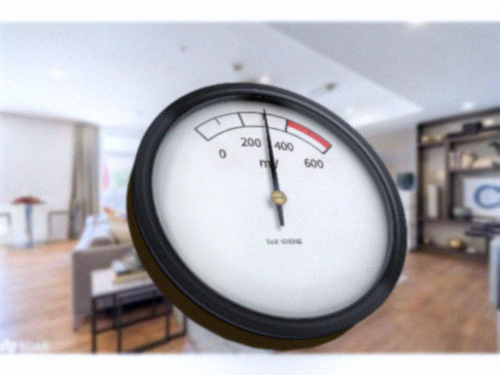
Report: 300mV
